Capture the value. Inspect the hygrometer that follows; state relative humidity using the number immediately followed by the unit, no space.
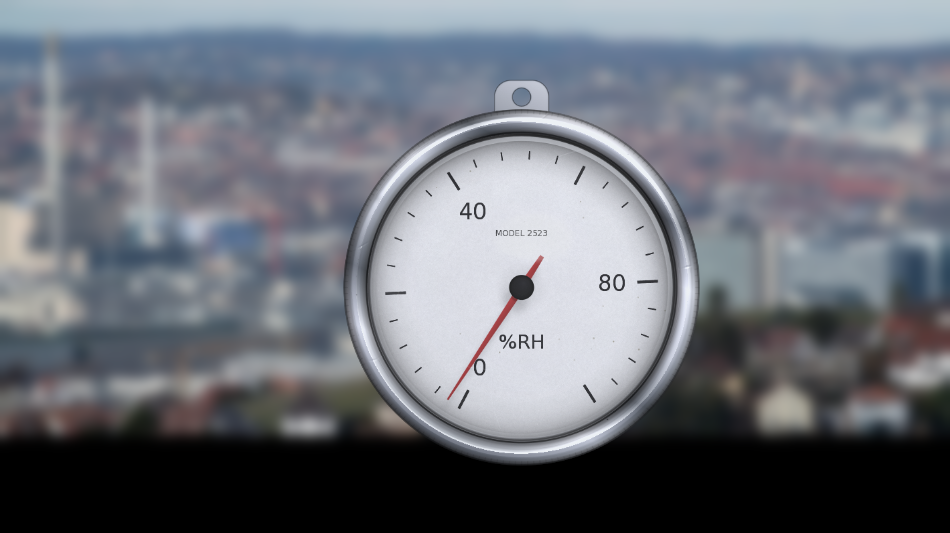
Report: 2%
